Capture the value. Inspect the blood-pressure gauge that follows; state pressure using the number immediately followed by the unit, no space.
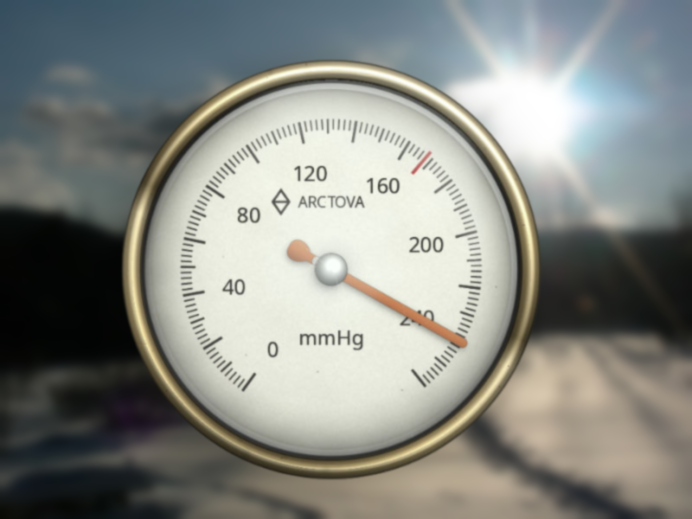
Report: 240mmHg
